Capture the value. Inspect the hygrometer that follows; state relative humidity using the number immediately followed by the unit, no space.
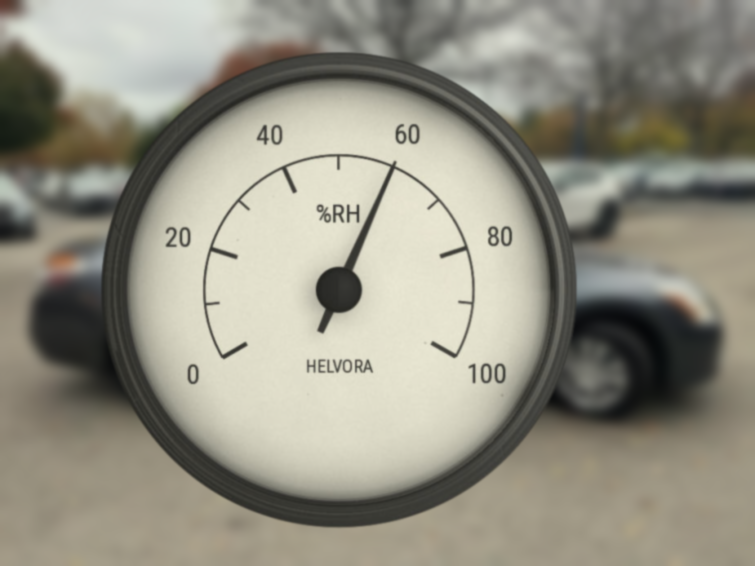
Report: 60%
